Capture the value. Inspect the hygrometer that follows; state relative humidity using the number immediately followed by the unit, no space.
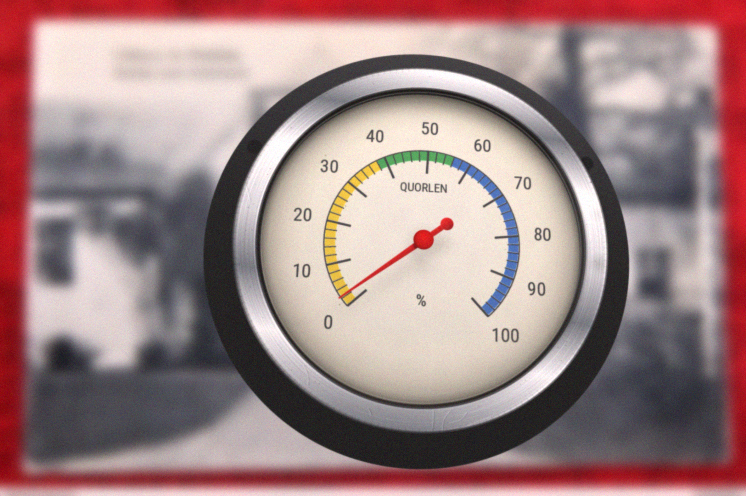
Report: 2%
